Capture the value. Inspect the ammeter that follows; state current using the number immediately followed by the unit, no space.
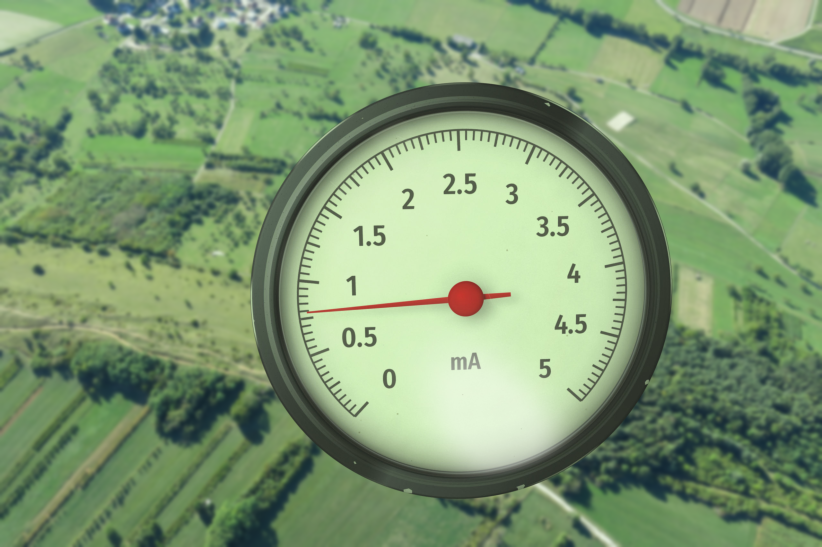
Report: 0.8mA
